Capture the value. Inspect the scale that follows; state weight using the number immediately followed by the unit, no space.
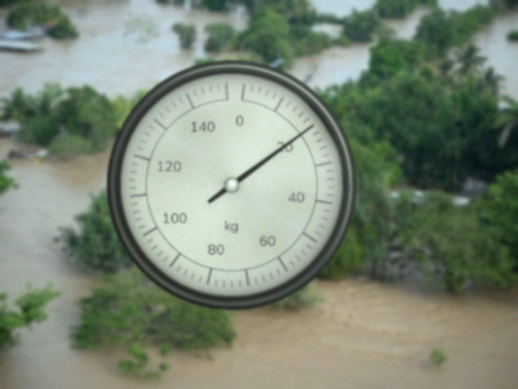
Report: 20kg
